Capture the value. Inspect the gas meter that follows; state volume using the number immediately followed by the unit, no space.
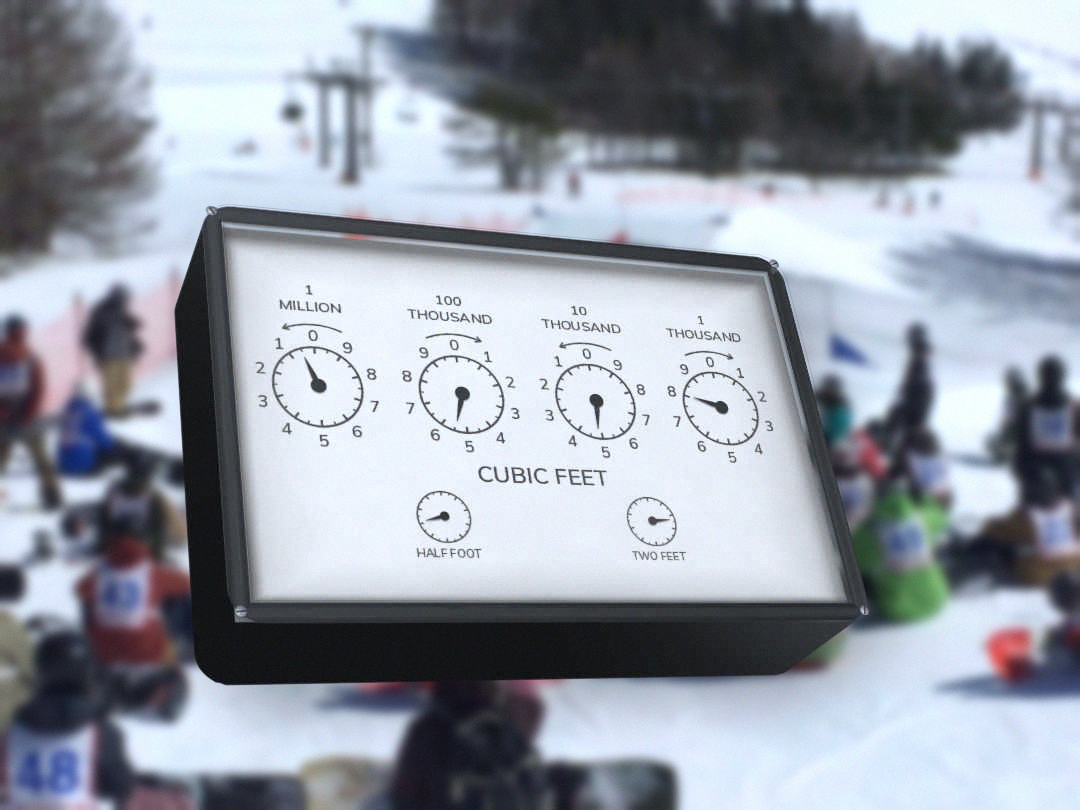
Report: 54800ft³
